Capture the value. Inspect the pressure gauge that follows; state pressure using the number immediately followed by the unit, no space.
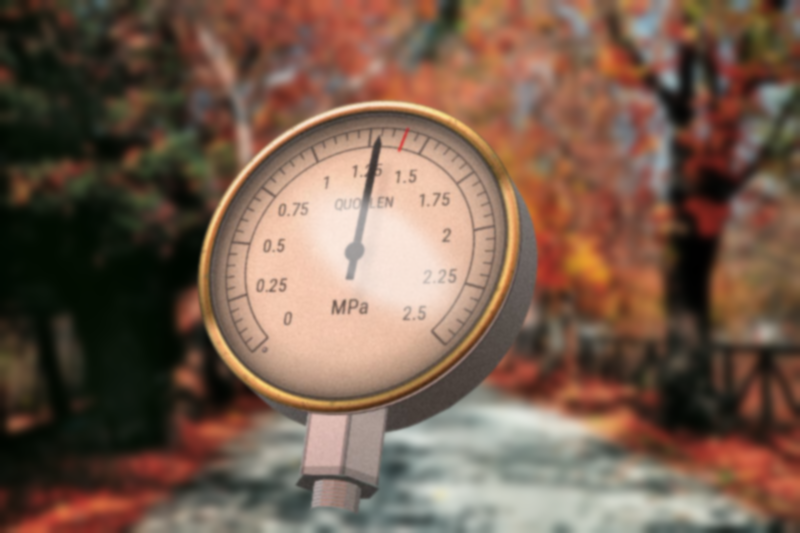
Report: 1.3MPa
